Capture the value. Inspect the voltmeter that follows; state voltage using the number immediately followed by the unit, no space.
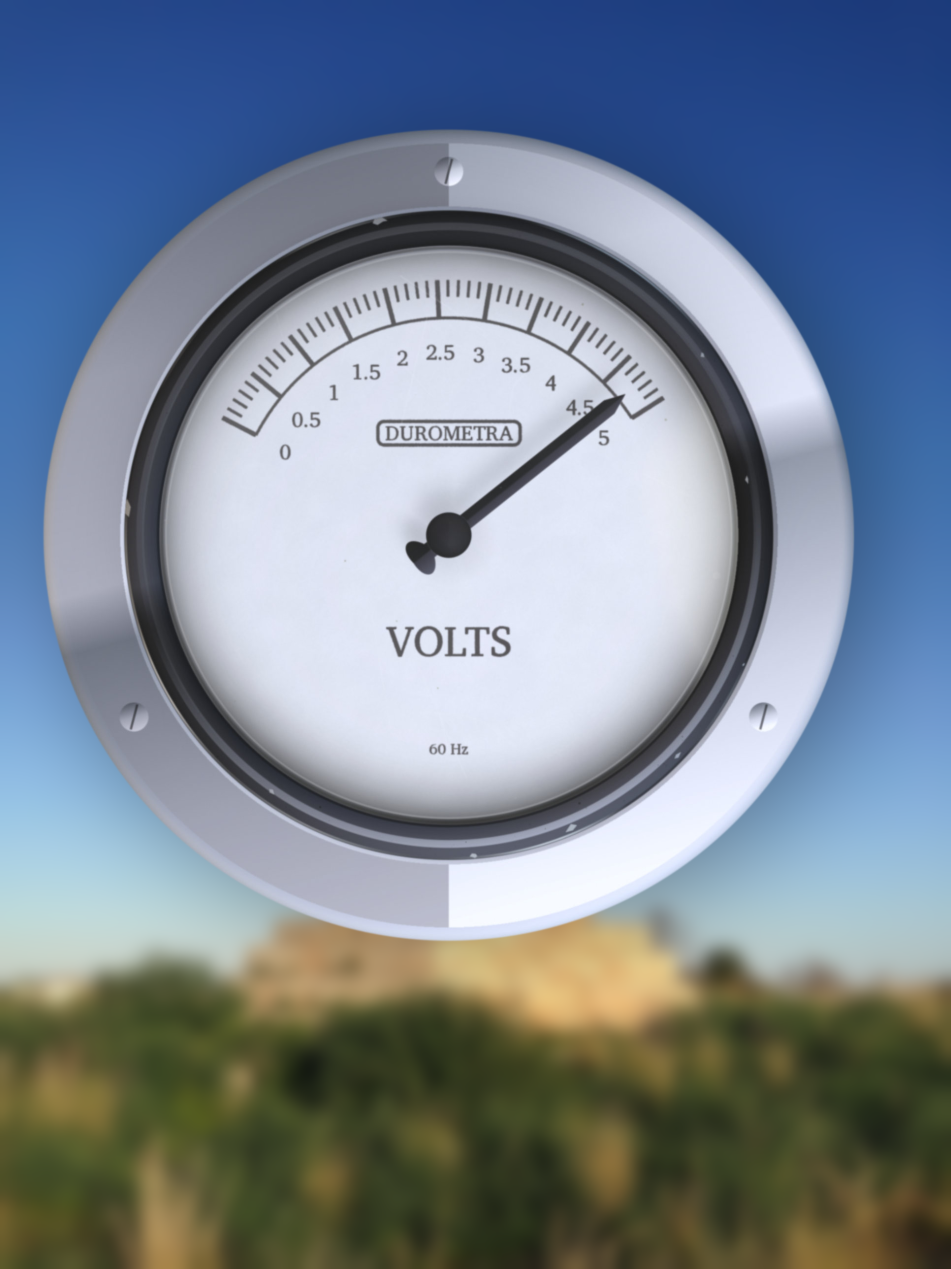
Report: 4.75V
